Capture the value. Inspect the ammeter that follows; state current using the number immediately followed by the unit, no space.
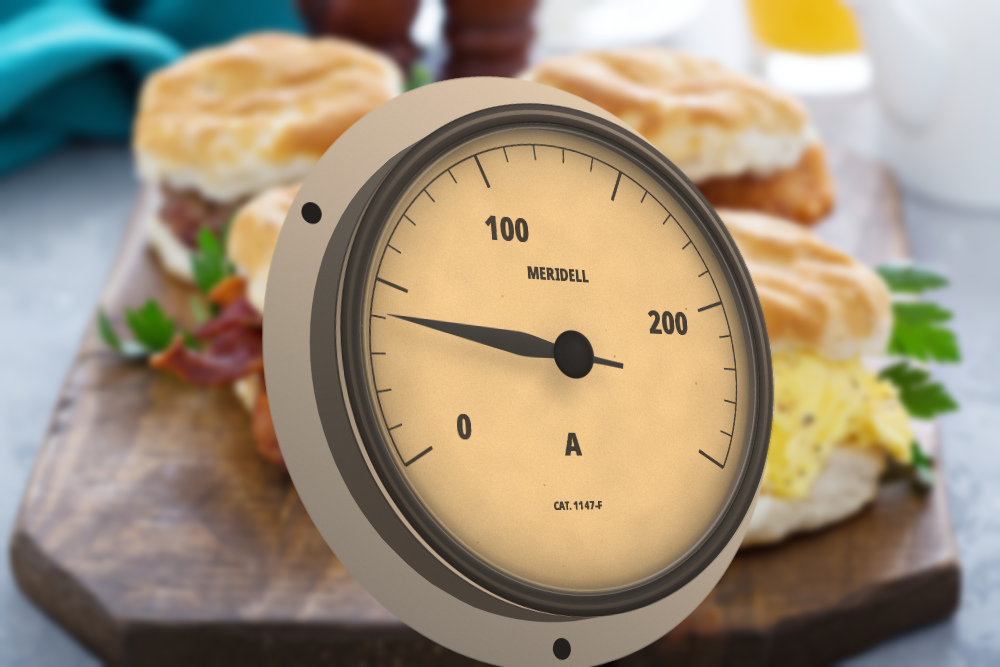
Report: 40A
